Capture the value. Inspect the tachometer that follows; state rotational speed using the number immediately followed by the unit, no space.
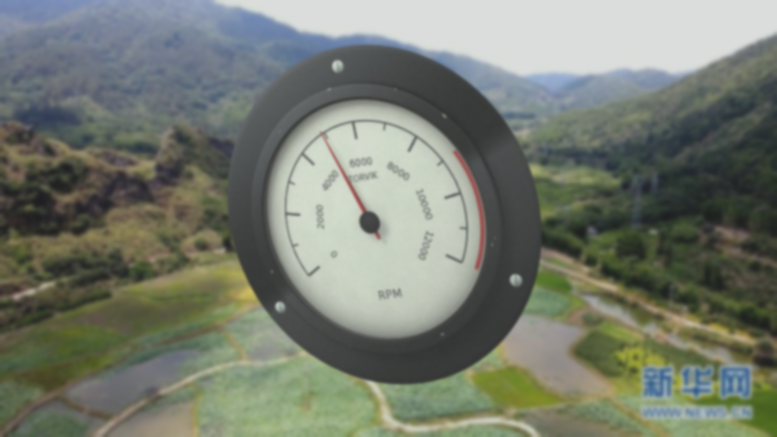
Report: 5000rpm
